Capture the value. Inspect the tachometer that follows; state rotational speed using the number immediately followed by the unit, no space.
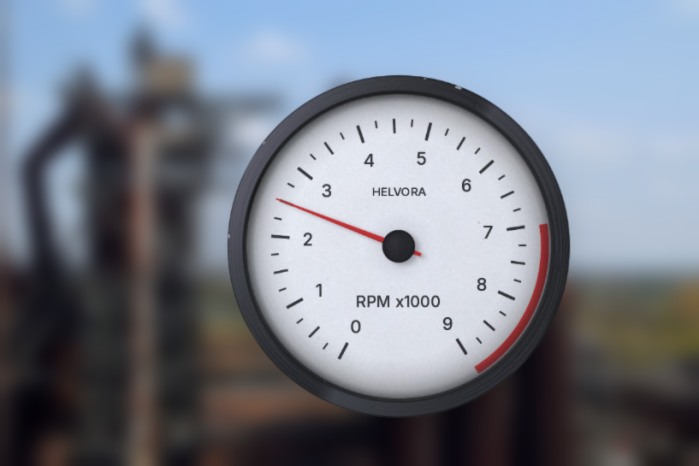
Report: 2500rpm
